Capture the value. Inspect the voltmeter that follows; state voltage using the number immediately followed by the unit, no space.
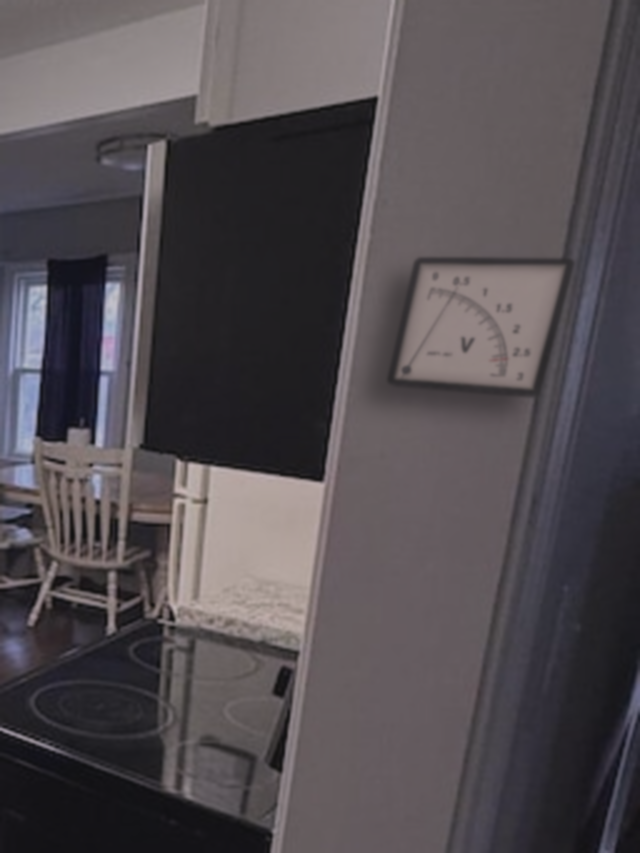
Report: 0.5V
